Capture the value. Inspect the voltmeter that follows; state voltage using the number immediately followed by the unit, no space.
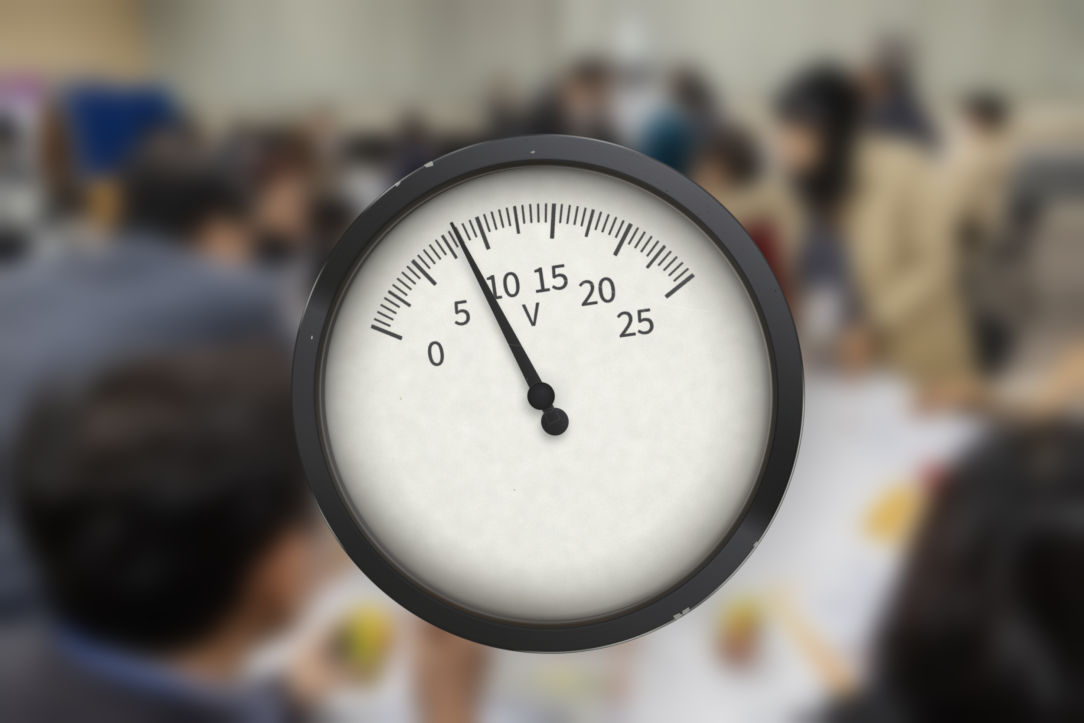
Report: 8.5V
